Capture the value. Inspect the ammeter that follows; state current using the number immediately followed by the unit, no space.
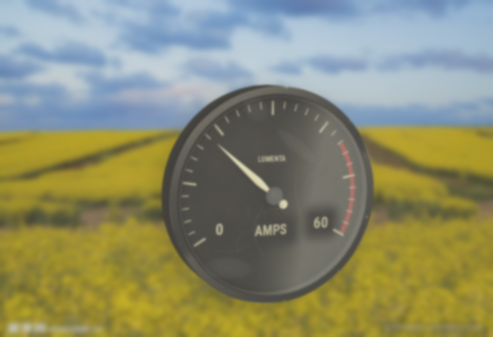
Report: 18A
